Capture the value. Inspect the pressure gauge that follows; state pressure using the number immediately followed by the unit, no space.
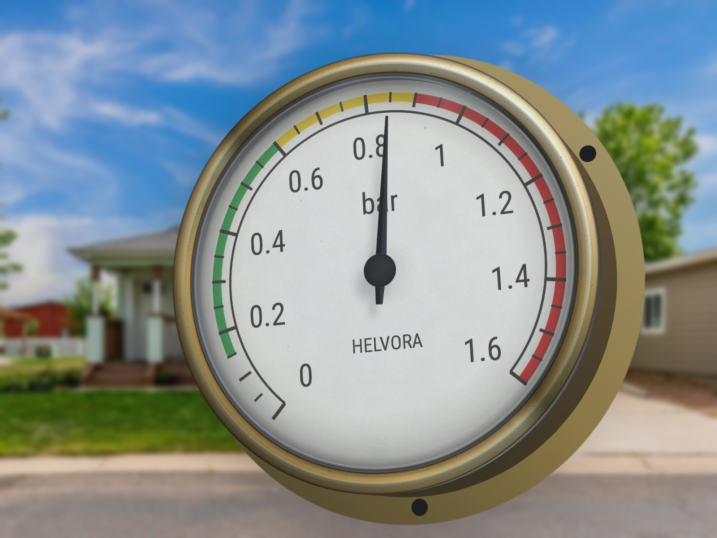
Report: 0.85bar
